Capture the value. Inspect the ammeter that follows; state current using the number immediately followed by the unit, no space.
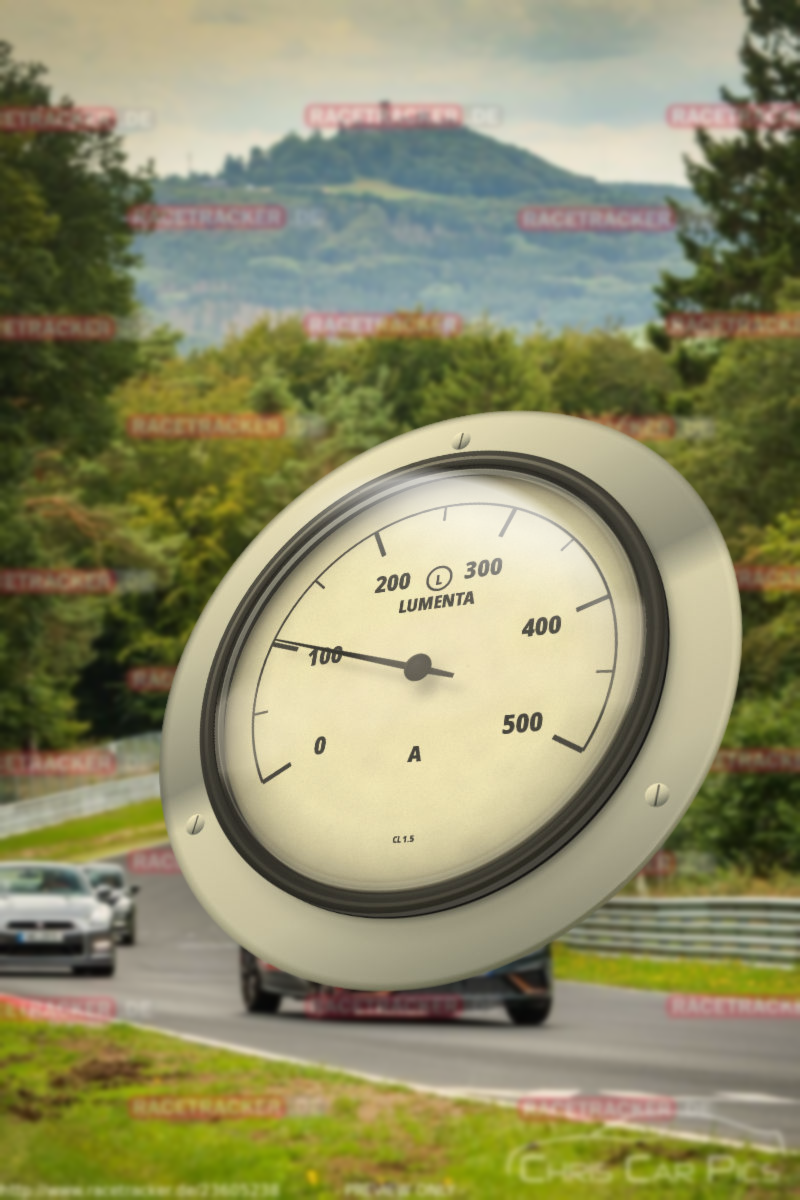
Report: 100A
